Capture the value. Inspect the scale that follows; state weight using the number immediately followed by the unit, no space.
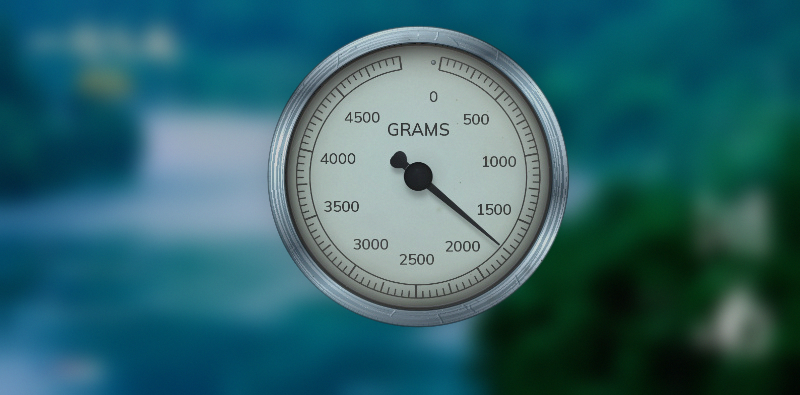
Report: 1750g
